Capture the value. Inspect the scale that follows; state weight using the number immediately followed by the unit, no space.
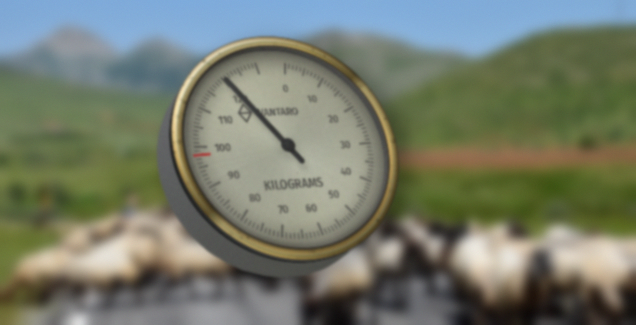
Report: 120kg
